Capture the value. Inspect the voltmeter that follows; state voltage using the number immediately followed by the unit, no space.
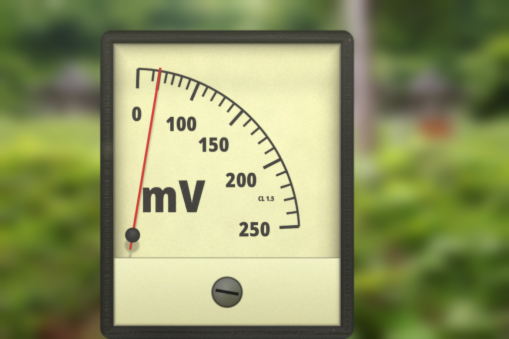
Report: 50mV
